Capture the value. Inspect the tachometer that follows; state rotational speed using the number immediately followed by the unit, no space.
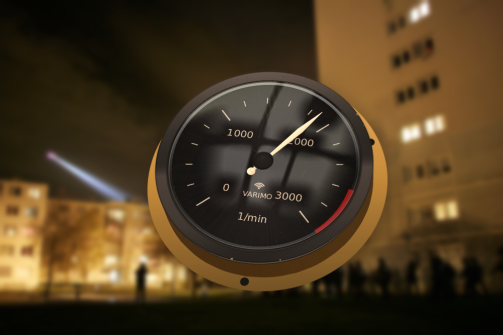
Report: 1900rpm
